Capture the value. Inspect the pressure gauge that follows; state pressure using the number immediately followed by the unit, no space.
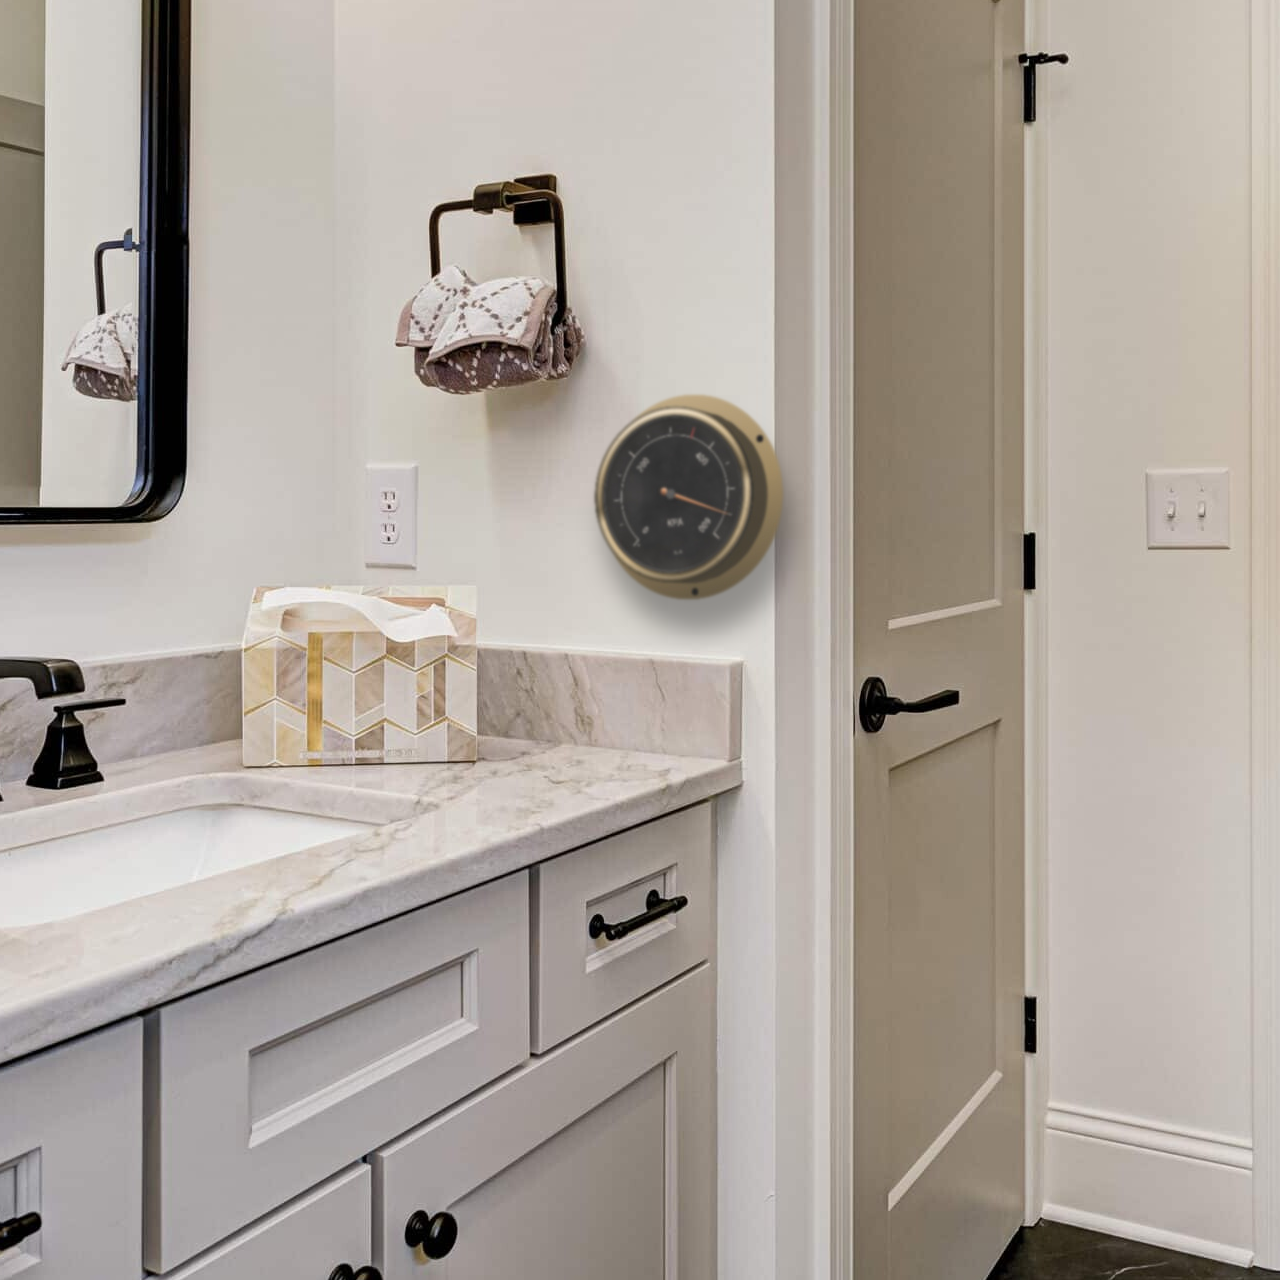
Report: 550kPa
